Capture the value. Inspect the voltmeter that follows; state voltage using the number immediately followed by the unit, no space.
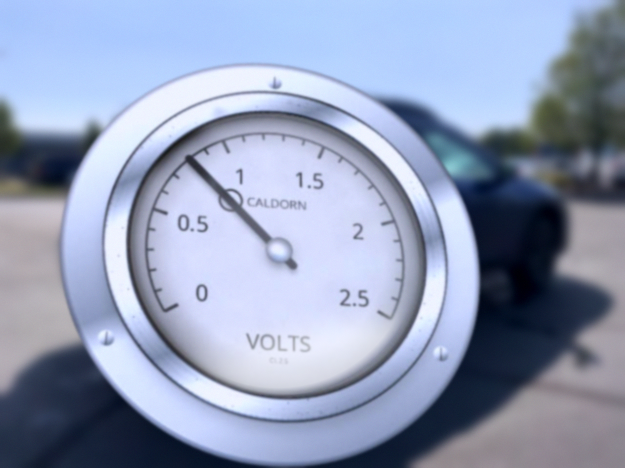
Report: 0.8V
